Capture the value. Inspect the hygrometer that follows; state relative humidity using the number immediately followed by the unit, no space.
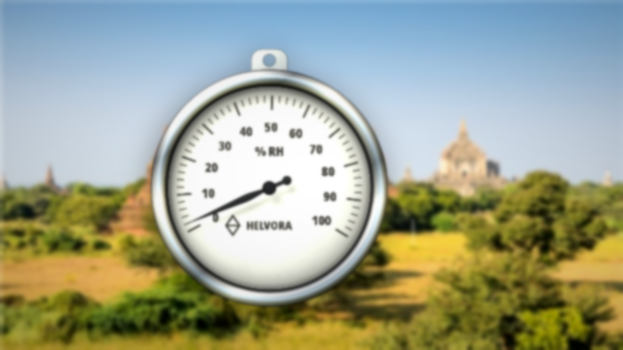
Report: 2%
